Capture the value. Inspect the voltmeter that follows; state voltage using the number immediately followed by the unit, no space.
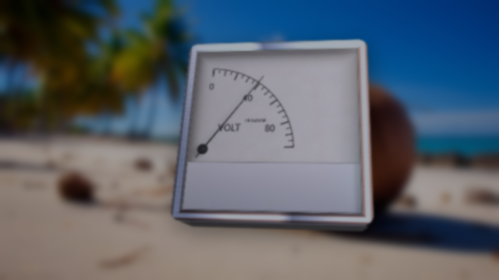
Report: 40V
